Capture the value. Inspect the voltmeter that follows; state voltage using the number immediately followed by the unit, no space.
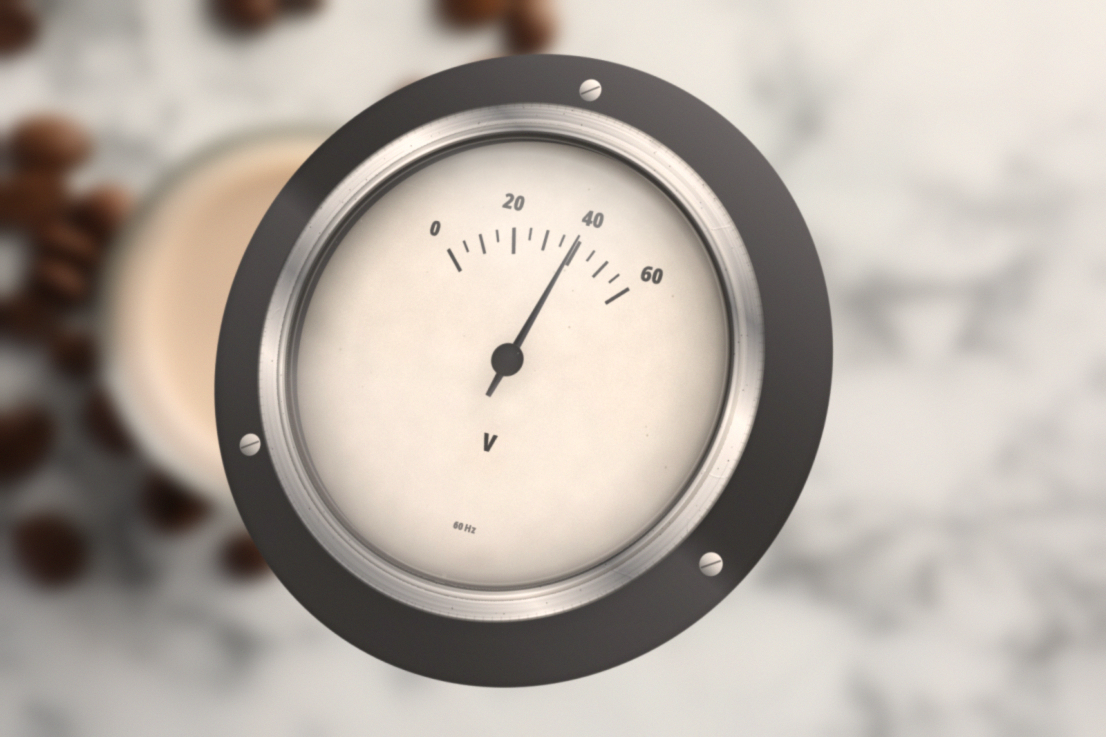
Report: 40V
